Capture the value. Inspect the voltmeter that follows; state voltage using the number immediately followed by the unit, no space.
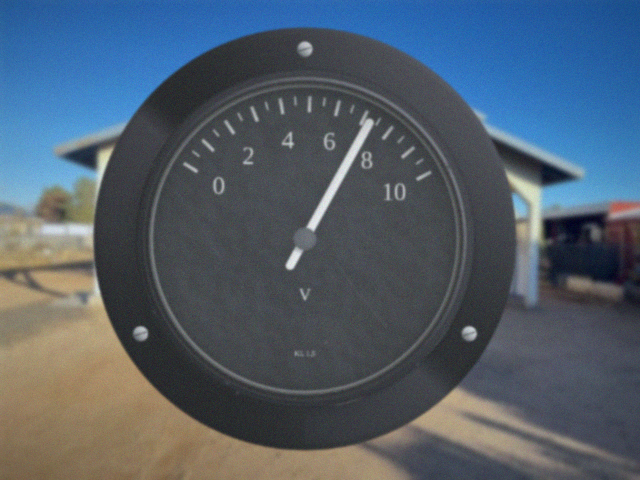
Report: 7.25V
